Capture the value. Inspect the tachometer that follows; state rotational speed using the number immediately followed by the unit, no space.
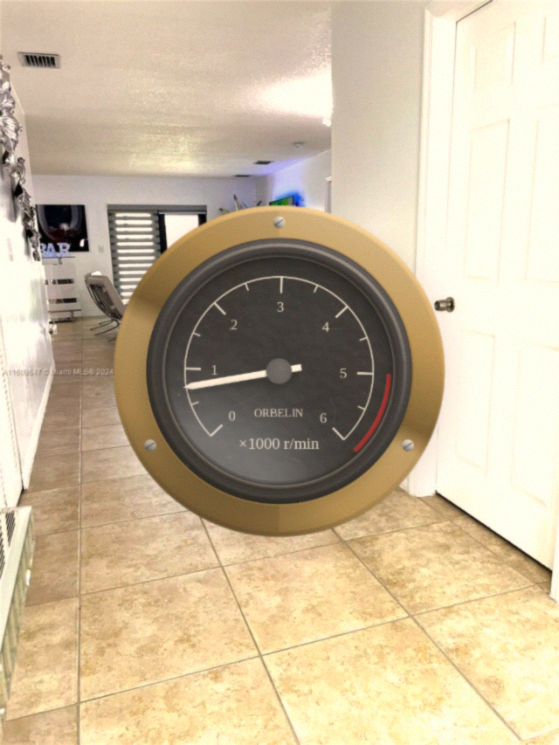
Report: 750rpm
